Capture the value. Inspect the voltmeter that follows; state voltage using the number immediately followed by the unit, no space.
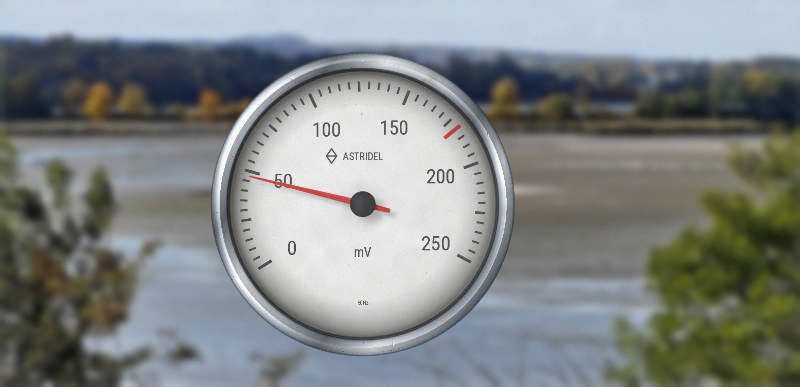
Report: 47.5mV
